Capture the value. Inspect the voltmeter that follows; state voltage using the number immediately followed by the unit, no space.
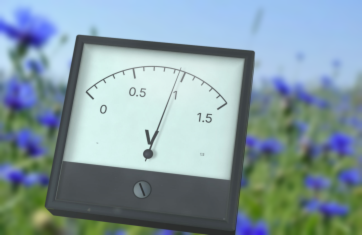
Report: 0.95V
